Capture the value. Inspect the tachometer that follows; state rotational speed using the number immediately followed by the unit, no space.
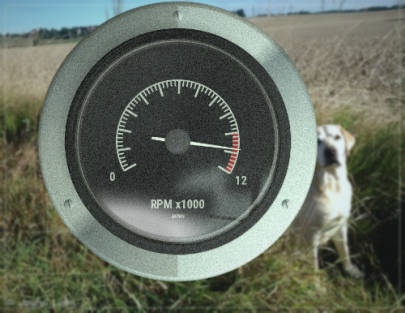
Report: 10800rpm
